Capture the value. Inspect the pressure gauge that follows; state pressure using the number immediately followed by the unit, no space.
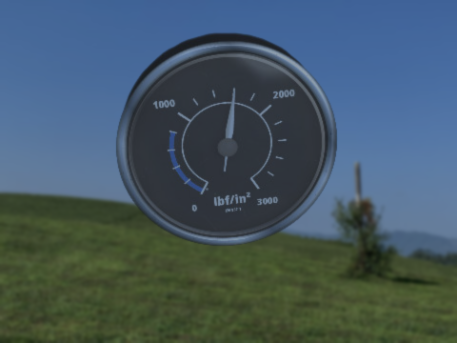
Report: 1600psi
